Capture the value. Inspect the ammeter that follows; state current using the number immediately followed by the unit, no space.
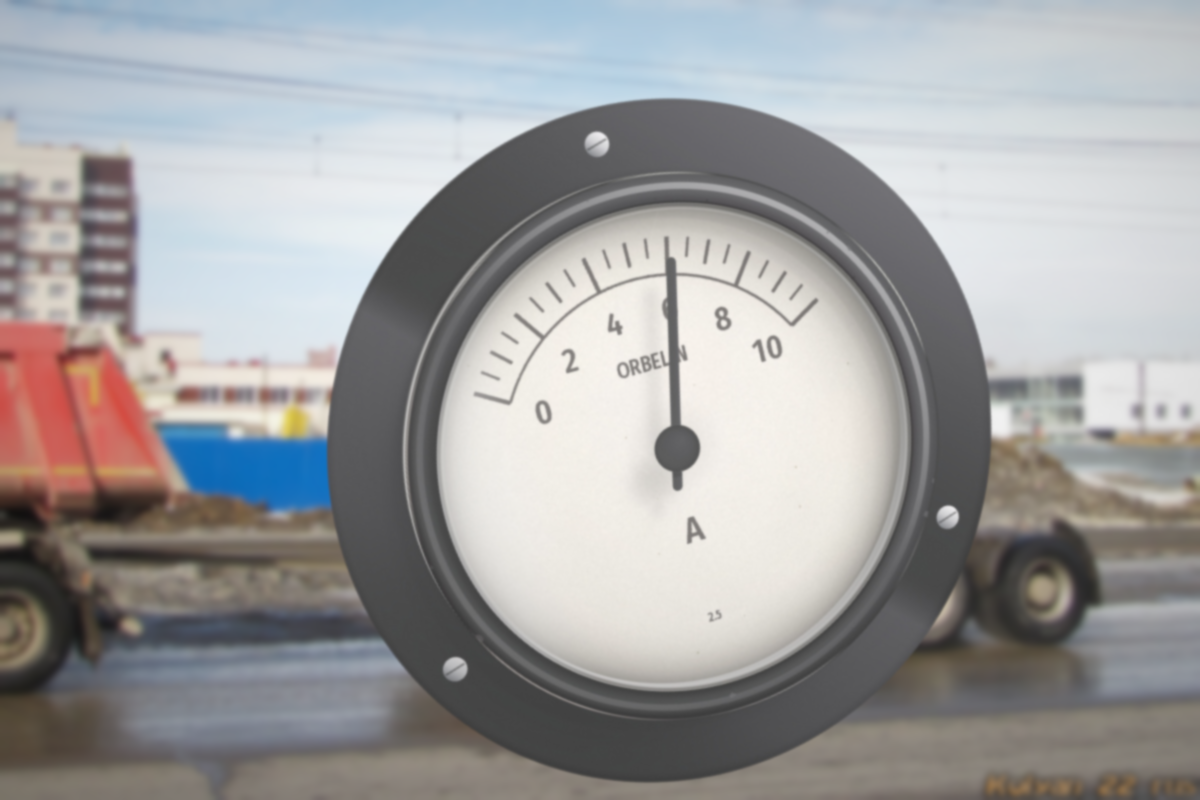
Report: 6A
